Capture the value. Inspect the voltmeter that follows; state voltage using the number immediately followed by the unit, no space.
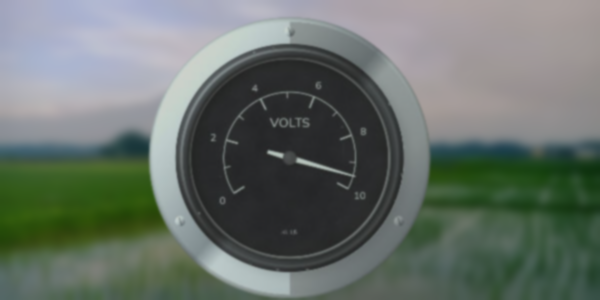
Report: 9.5V
